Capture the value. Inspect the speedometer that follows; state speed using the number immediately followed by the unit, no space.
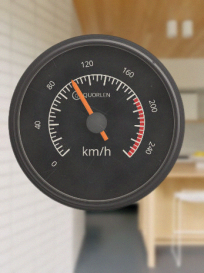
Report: 100km/h
